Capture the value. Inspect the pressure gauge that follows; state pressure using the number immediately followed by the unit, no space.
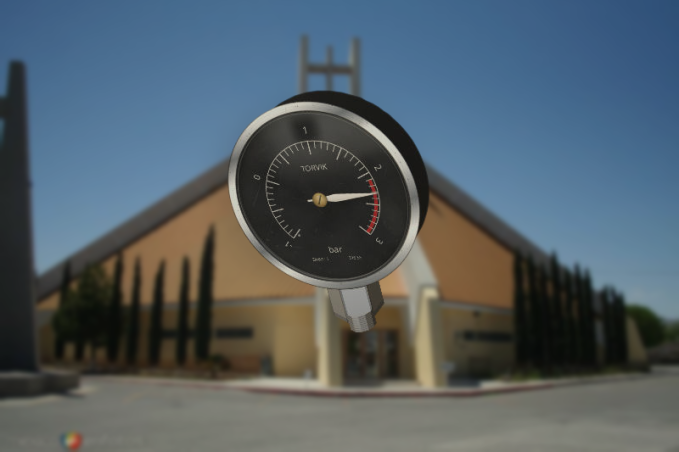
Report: 2.3bar
